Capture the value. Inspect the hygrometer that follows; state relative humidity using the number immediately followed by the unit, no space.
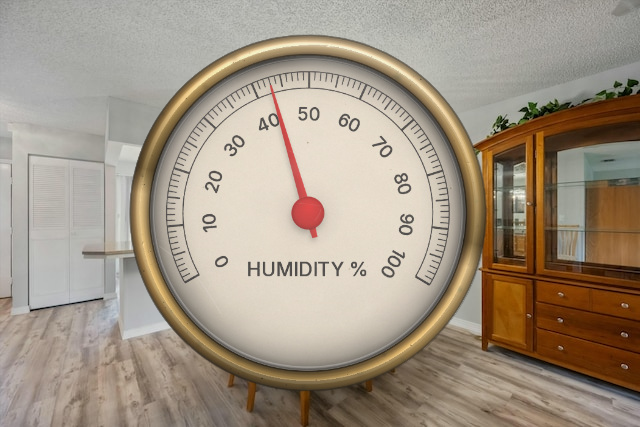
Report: 43%
